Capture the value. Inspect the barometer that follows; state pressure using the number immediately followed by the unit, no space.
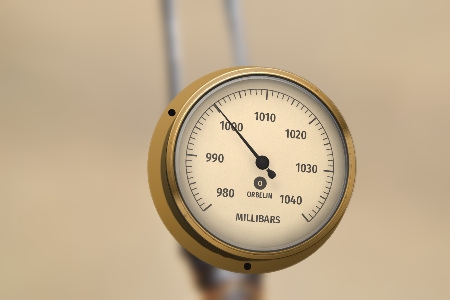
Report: 1000mbar
